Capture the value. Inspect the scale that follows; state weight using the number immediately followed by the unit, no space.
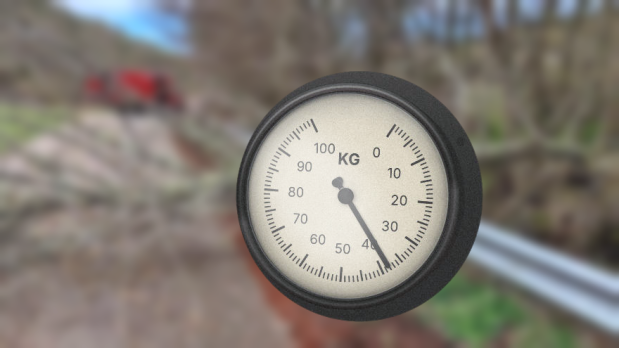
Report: 38kg
